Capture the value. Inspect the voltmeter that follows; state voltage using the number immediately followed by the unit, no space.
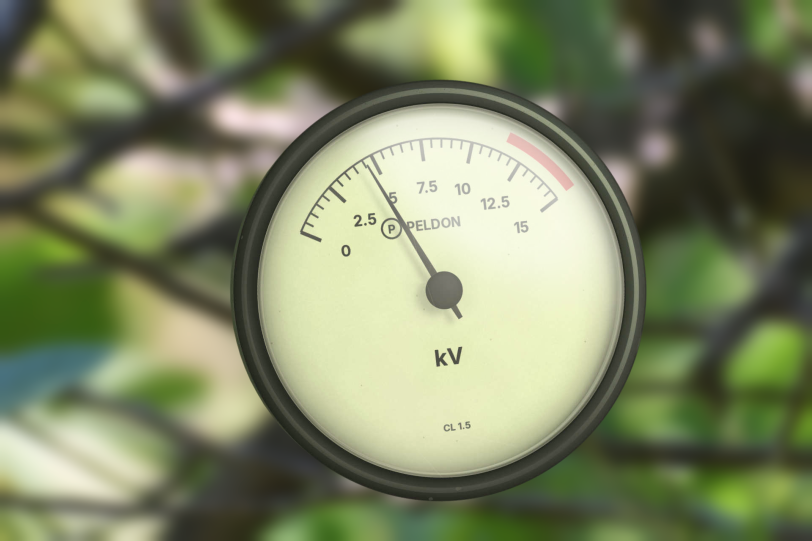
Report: 4.5kV
